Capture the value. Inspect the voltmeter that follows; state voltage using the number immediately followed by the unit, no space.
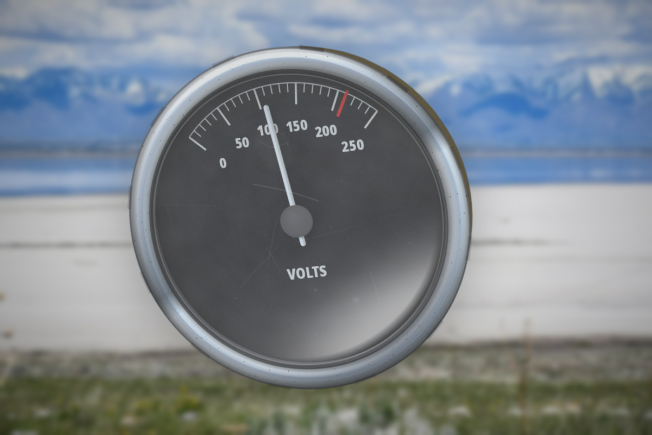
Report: 110V
